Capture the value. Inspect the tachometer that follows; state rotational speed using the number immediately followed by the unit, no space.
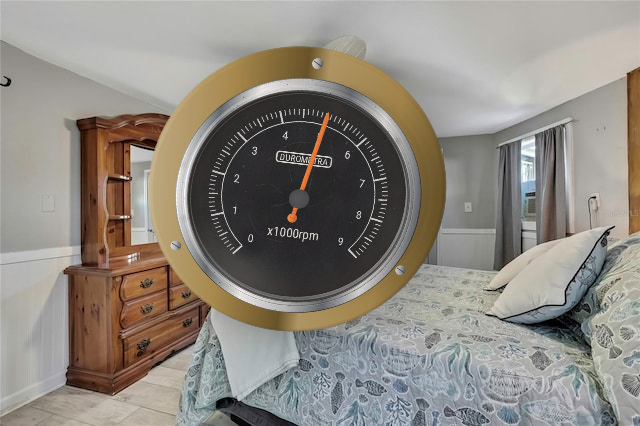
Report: 5000rpm
